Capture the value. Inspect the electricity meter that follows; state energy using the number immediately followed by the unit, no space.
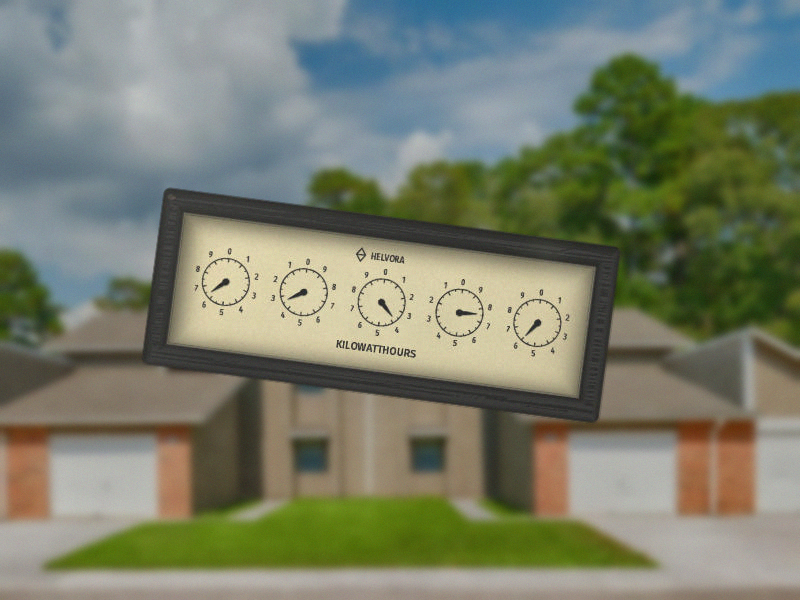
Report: 63376kWh
